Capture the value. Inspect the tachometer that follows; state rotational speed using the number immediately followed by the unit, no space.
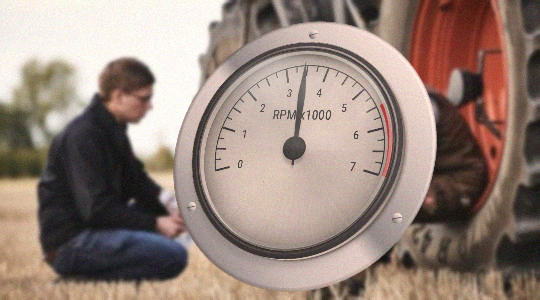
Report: 3500rpm
